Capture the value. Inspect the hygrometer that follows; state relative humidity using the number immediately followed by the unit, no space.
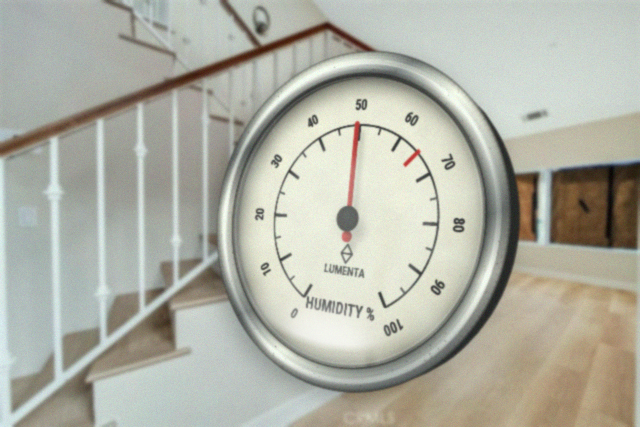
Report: 50%
